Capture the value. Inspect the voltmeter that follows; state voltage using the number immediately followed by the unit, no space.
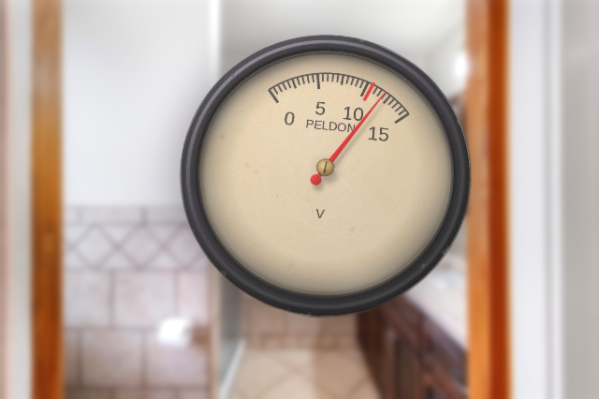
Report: 12V
